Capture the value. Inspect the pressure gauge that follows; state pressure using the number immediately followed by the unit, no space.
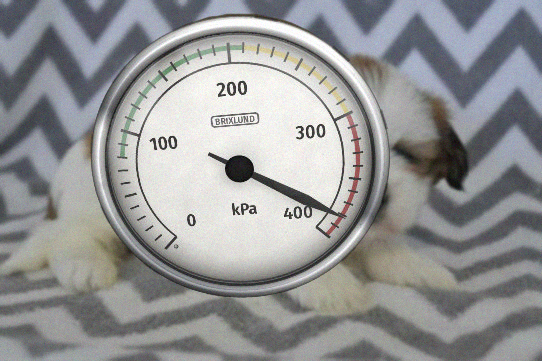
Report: 380kPa
